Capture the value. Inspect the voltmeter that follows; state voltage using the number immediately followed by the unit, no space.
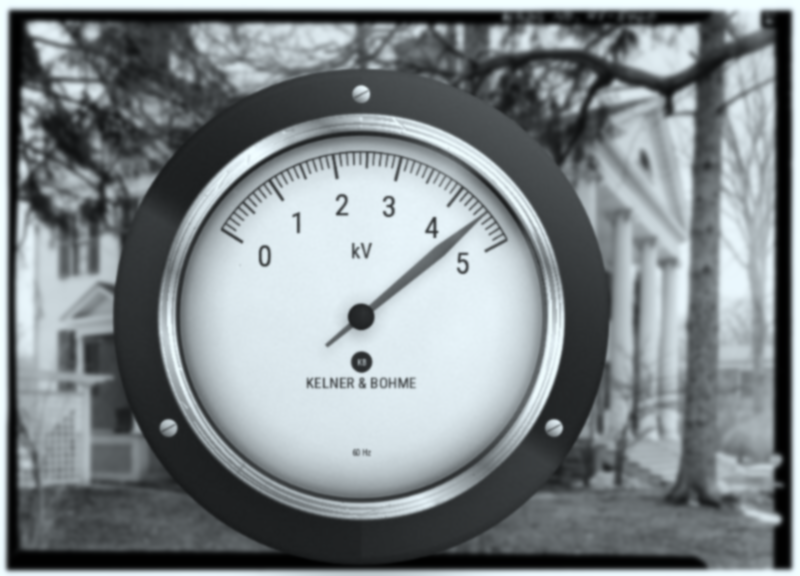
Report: 4.5kV
